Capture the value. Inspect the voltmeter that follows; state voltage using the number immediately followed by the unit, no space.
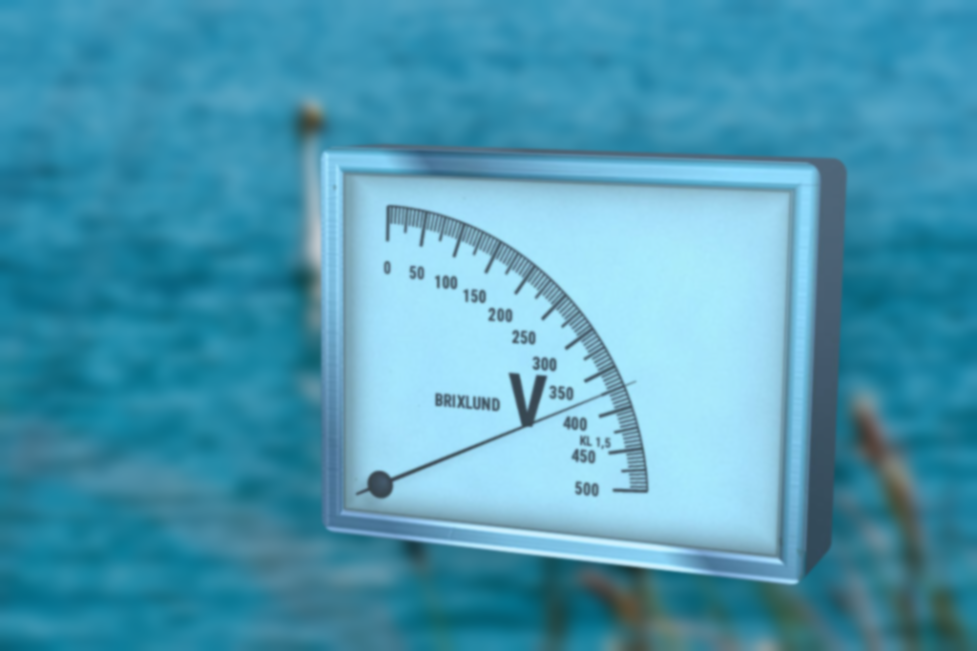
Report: 375V
